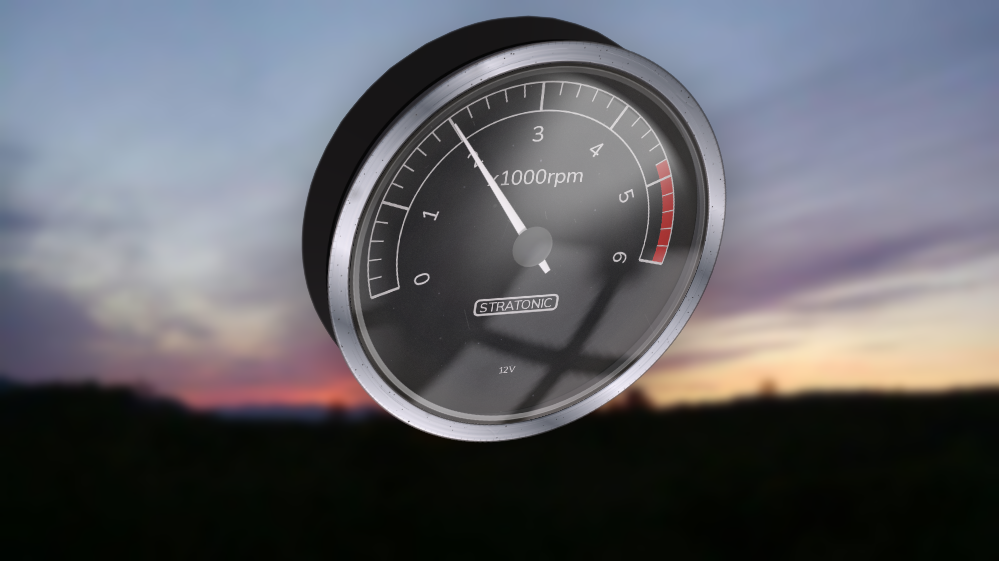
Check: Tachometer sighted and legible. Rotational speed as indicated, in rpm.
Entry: 2000 rpm
